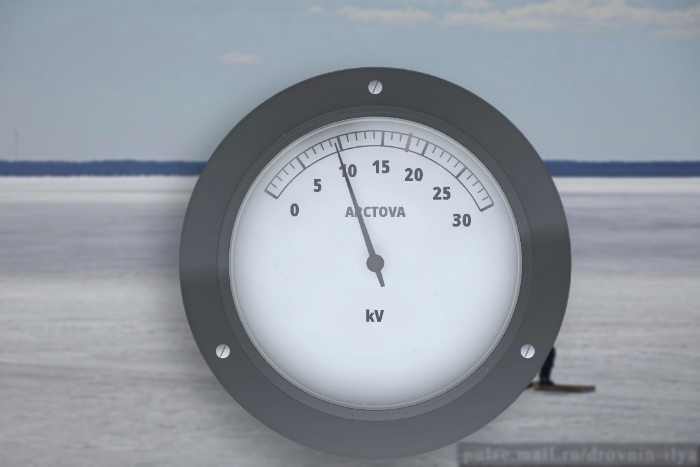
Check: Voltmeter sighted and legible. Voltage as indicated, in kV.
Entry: 9.5 kV
